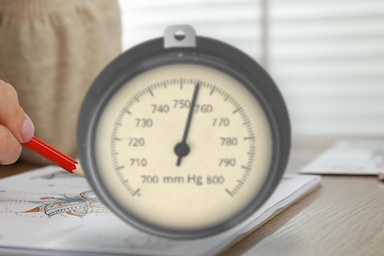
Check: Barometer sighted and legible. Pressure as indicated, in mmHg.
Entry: 755 mmHg
